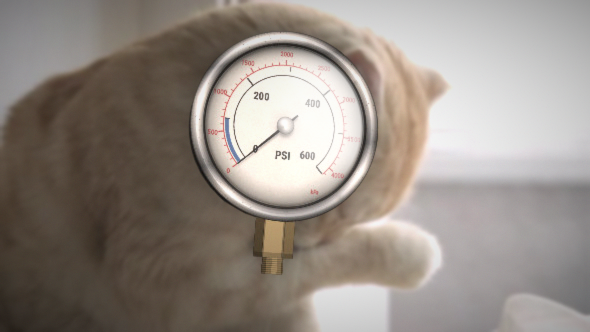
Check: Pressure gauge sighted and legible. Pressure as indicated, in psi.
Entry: 0 psi
